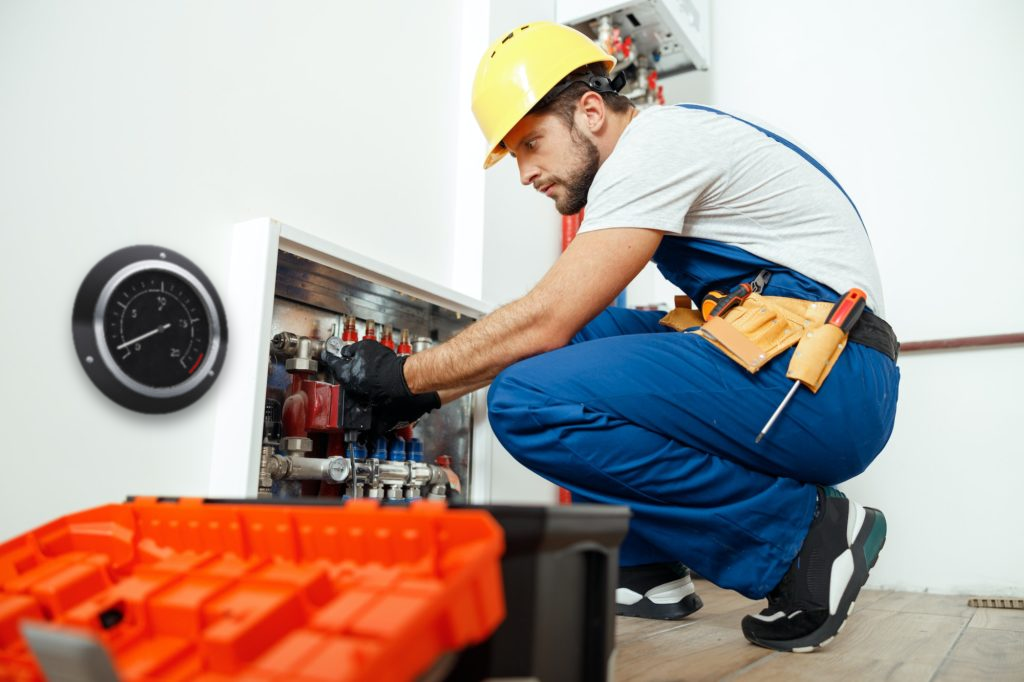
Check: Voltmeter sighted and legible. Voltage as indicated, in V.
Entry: 1 V
